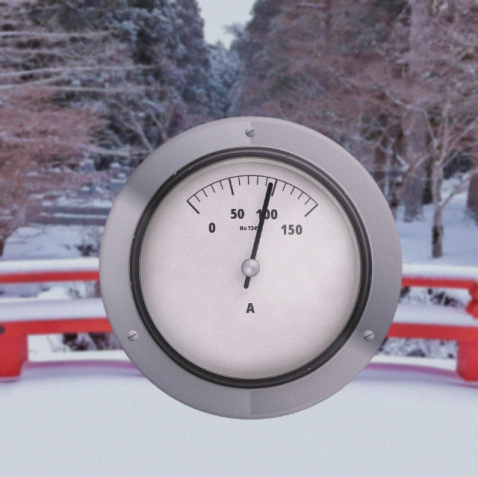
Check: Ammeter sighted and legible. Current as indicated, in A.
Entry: 95 A
